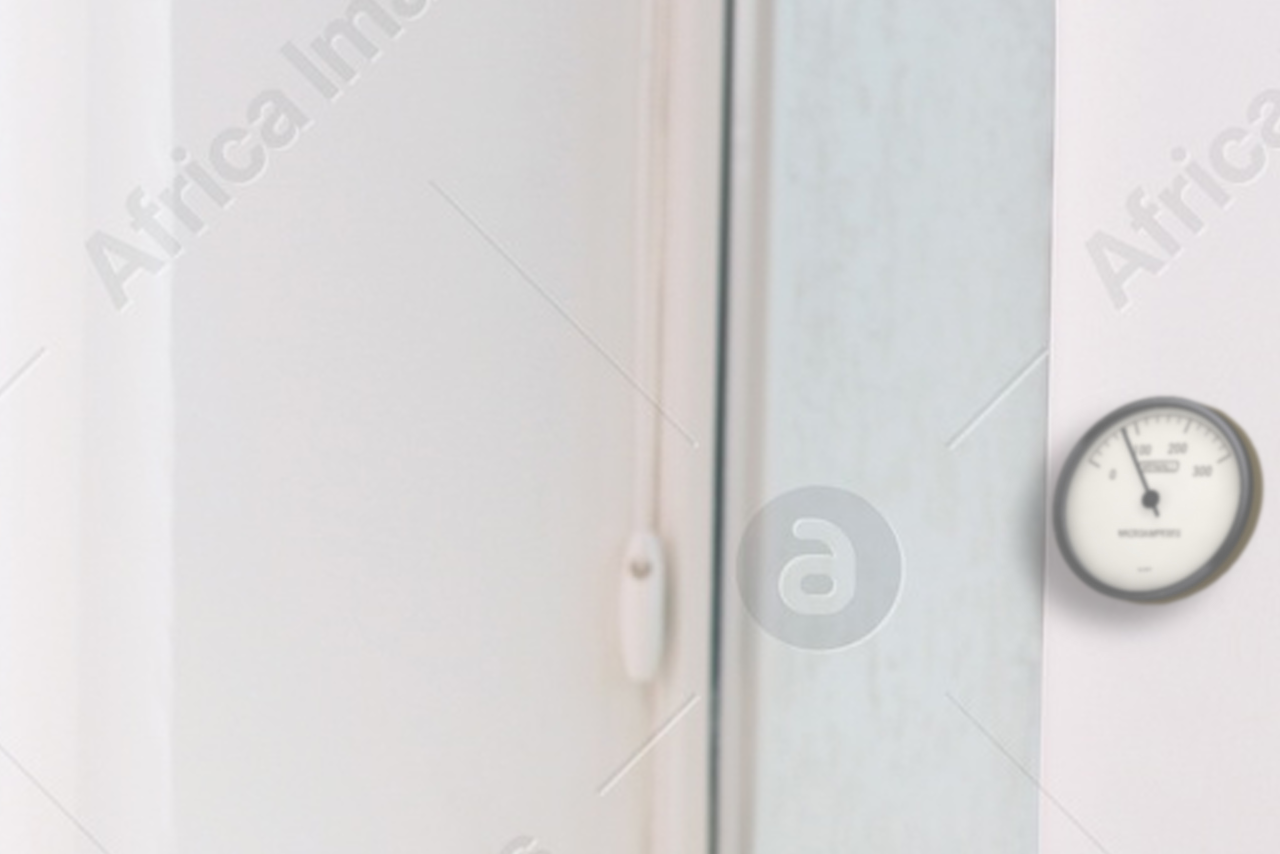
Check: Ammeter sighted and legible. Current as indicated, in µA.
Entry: 80 µA
